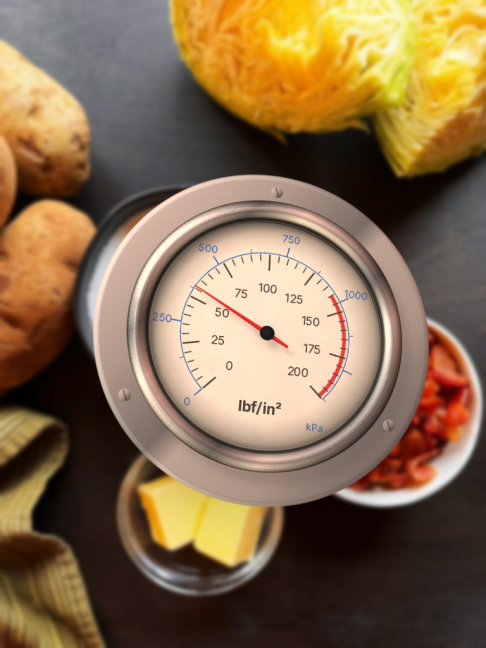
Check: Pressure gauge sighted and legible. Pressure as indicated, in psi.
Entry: 55 psi
